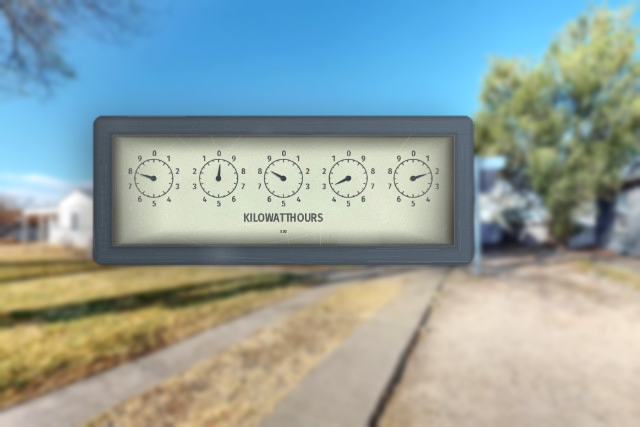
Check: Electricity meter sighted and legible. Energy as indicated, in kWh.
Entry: 79832 kWh
